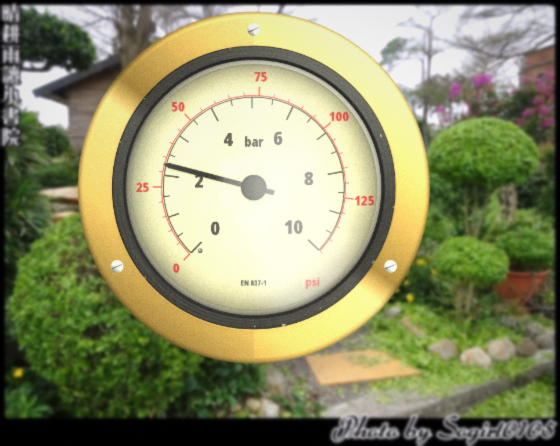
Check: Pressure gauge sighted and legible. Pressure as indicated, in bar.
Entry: 2.25 bar
